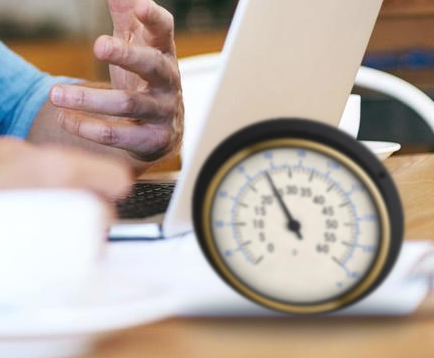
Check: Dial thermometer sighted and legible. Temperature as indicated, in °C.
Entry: 25 °C
